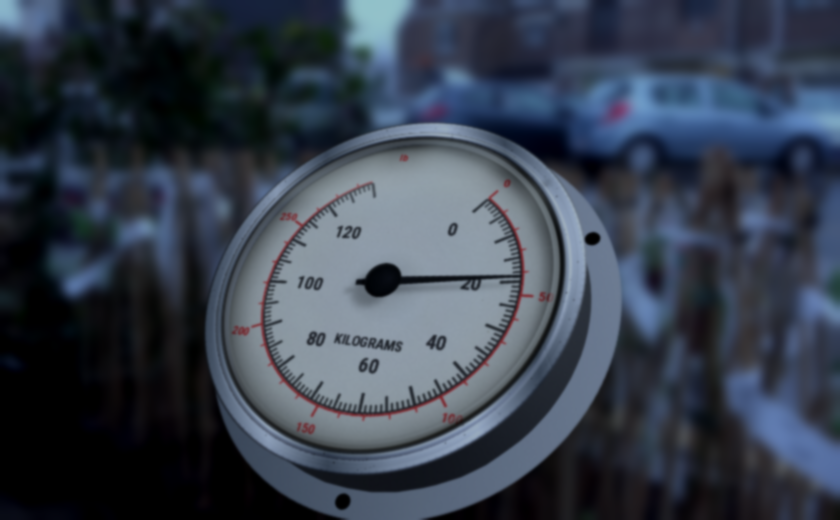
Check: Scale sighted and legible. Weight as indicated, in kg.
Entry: 20 kg
